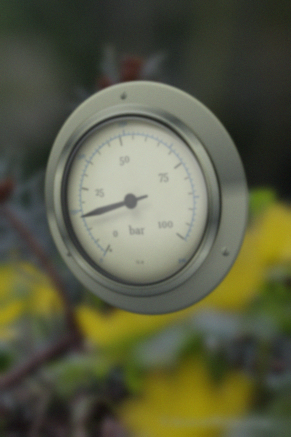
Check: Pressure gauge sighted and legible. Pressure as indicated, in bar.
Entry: 15 bar
